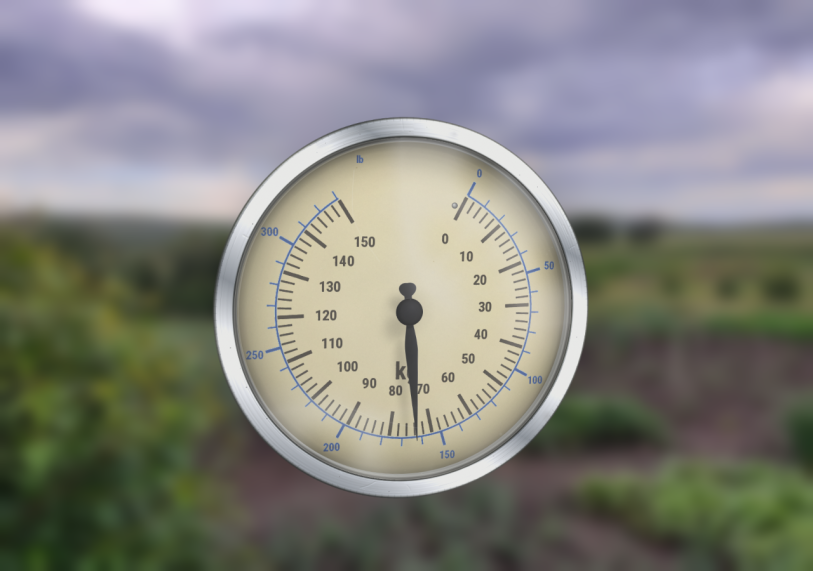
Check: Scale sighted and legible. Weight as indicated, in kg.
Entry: 74 kg
